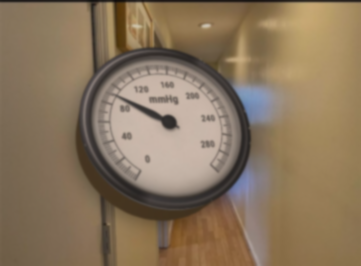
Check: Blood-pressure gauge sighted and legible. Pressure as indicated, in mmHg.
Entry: 90 mmHg
